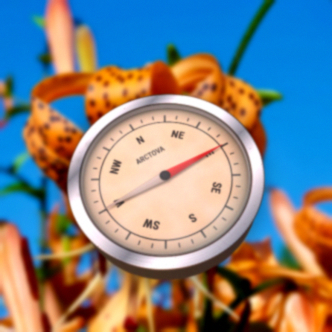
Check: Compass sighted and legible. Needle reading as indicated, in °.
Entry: 90 °
